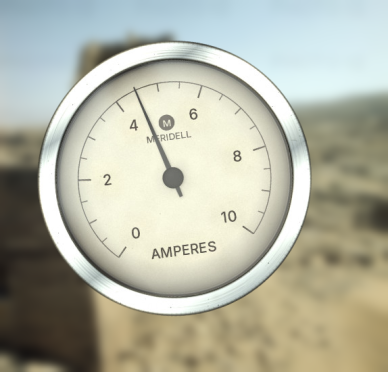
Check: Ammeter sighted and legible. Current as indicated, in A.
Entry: 4.5 A
